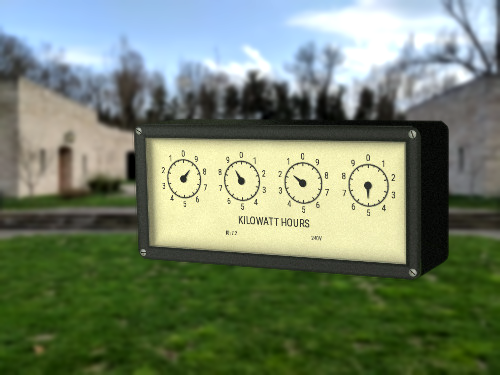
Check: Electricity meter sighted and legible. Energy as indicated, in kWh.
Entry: 8915 kWh
